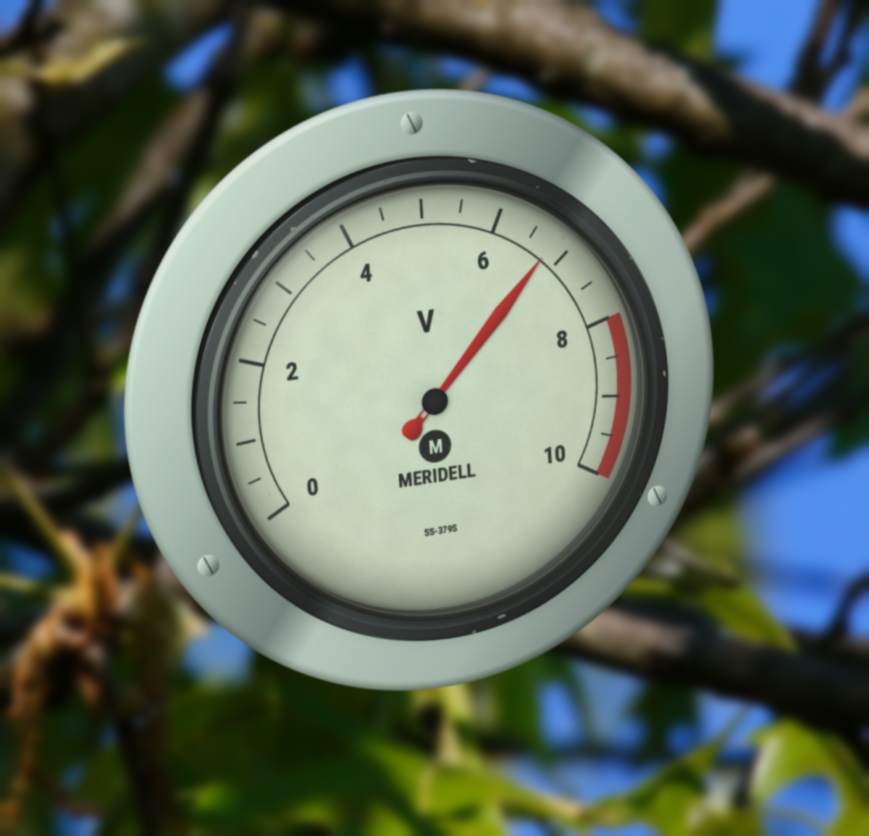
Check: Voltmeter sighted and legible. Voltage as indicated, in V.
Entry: 6.75 V
